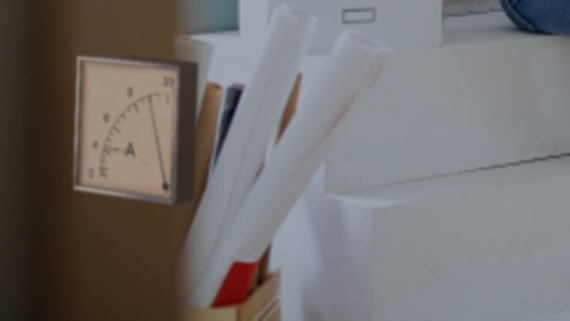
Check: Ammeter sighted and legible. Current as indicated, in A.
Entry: 9 A
